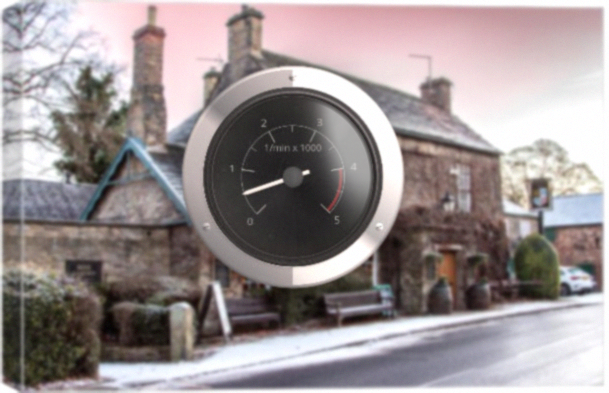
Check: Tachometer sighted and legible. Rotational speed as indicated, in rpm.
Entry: 500 rpm
